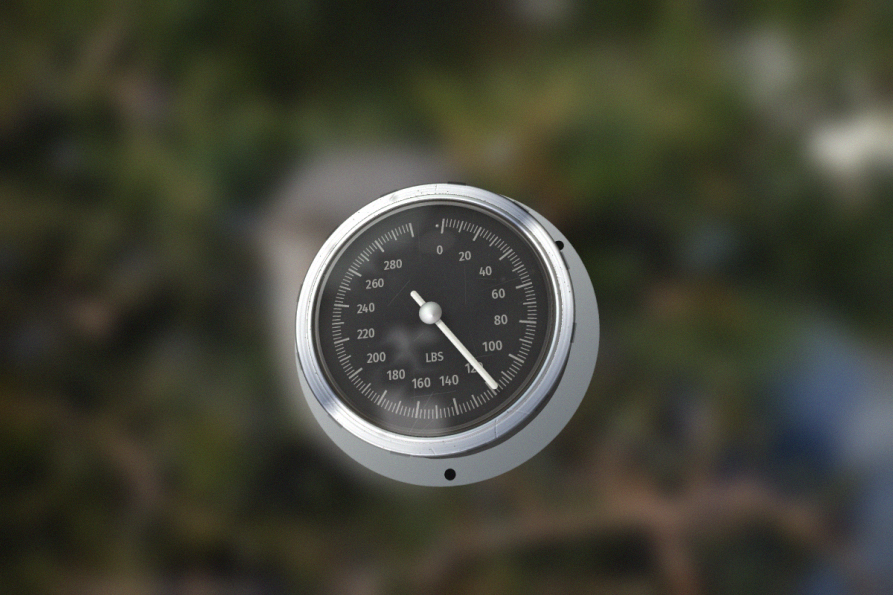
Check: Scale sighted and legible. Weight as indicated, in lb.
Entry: 118 lb
